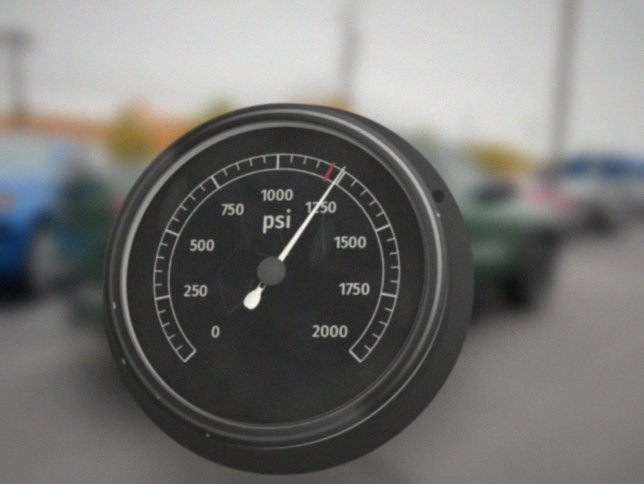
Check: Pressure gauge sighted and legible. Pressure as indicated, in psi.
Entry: 1250 psi
